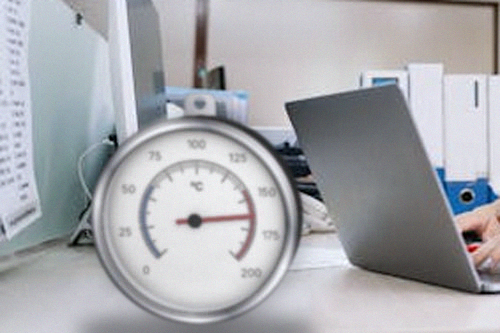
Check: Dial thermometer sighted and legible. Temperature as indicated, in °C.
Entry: 162.5 °C
